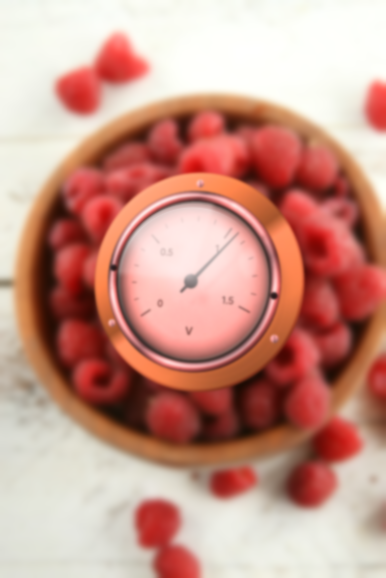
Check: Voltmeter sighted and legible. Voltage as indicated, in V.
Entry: 1.05 V
